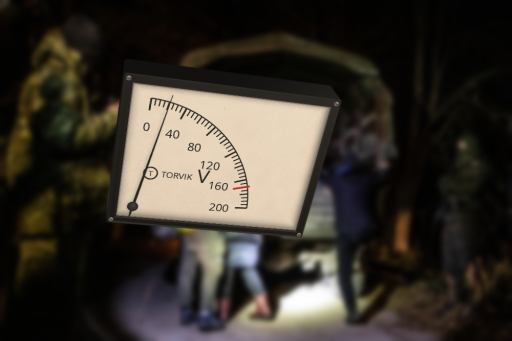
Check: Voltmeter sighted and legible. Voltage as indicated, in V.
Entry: 20 V
